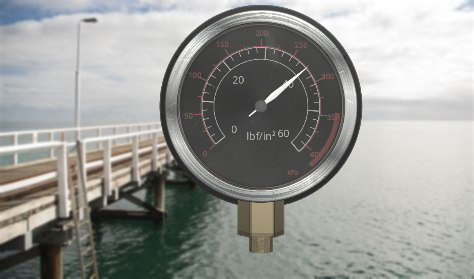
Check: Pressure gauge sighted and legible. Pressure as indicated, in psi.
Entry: 40 psi
